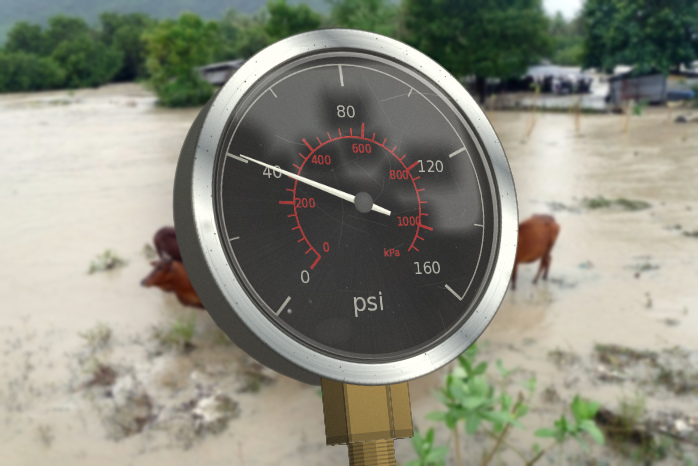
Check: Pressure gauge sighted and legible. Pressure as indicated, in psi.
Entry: 40 psi
